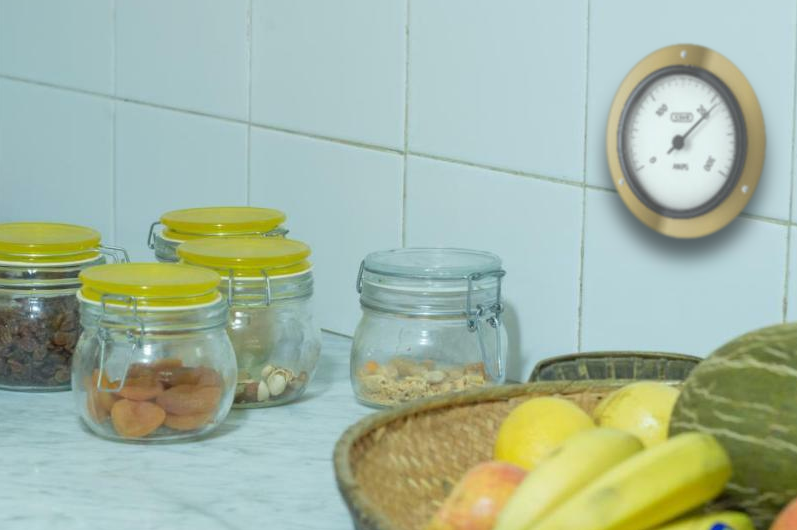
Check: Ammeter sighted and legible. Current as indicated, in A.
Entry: 210 A
